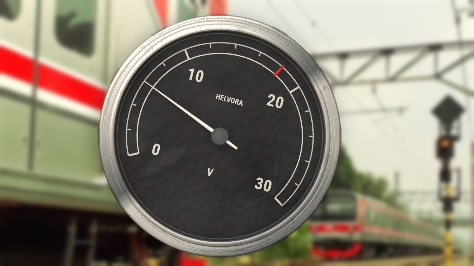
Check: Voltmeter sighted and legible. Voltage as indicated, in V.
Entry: 6 V
